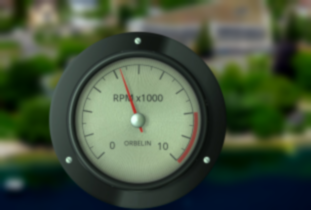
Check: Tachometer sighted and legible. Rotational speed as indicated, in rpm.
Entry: 4250 rpm
